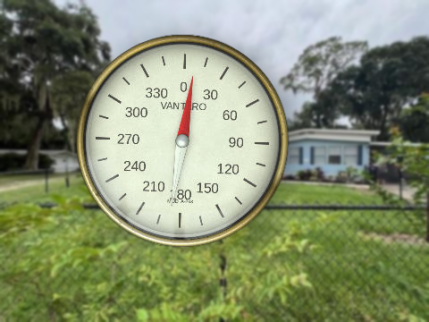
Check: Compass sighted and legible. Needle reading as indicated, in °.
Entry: 7.5 °
